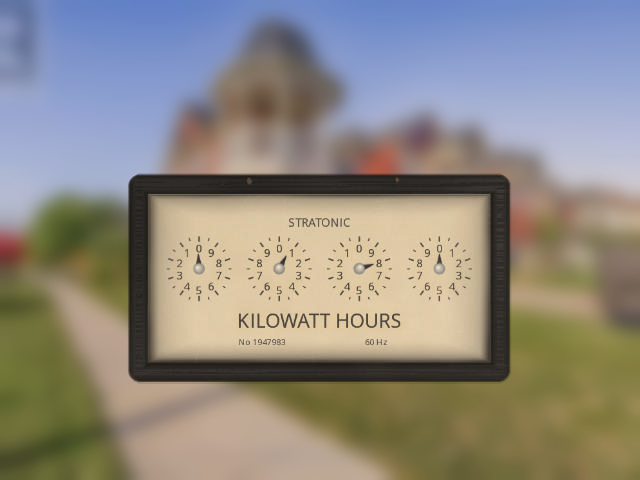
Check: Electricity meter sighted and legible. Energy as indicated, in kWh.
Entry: 80 kWh
